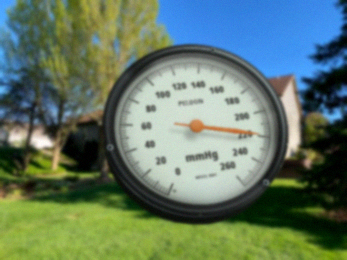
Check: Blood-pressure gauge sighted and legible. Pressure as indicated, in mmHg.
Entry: 220 mmHg
